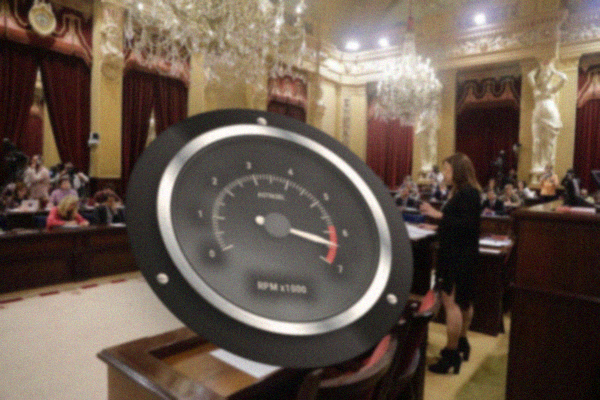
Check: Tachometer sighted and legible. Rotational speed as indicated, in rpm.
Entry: 6500 rpm
